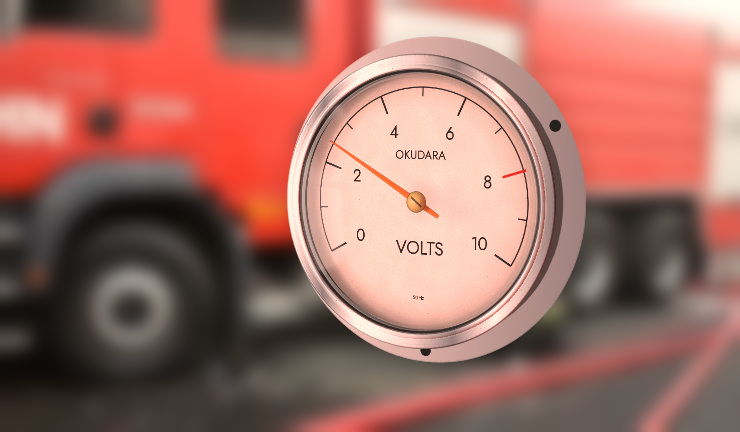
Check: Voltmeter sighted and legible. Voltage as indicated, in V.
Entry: 2.5 V
